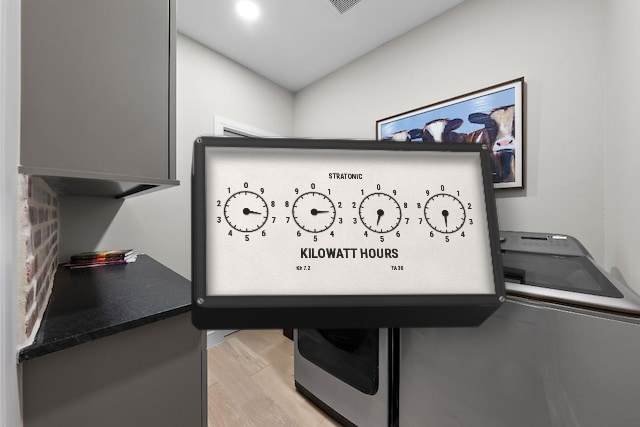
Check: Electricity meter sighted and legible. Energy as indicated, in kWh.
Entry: 7245 kWh
